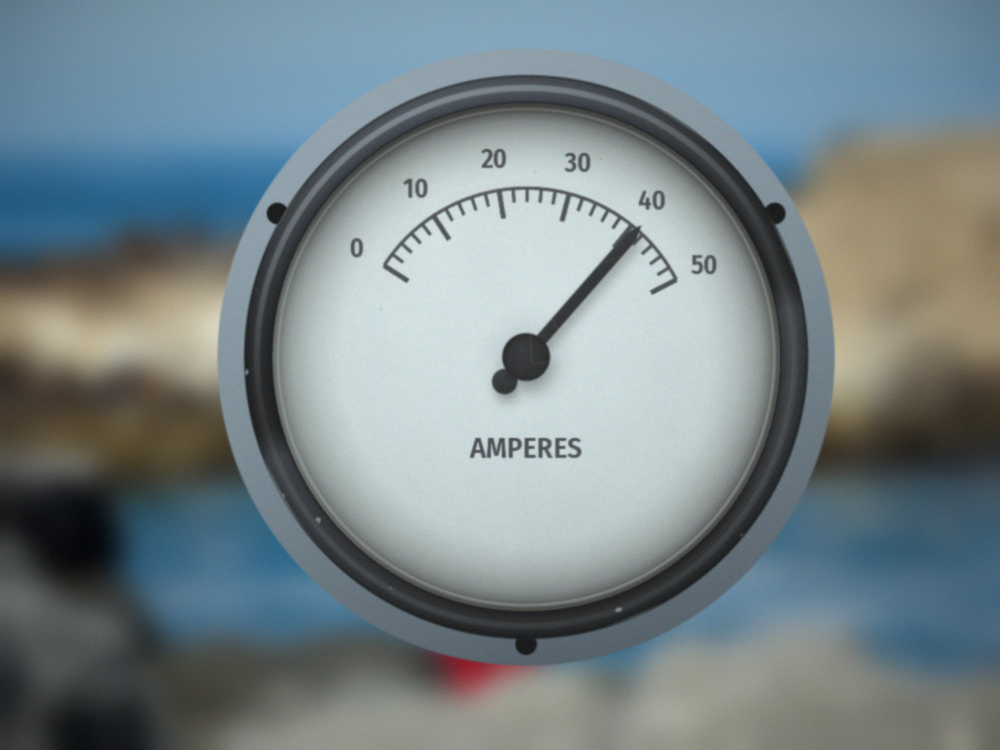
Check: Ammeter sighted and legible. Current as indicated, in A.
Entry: 41 A
